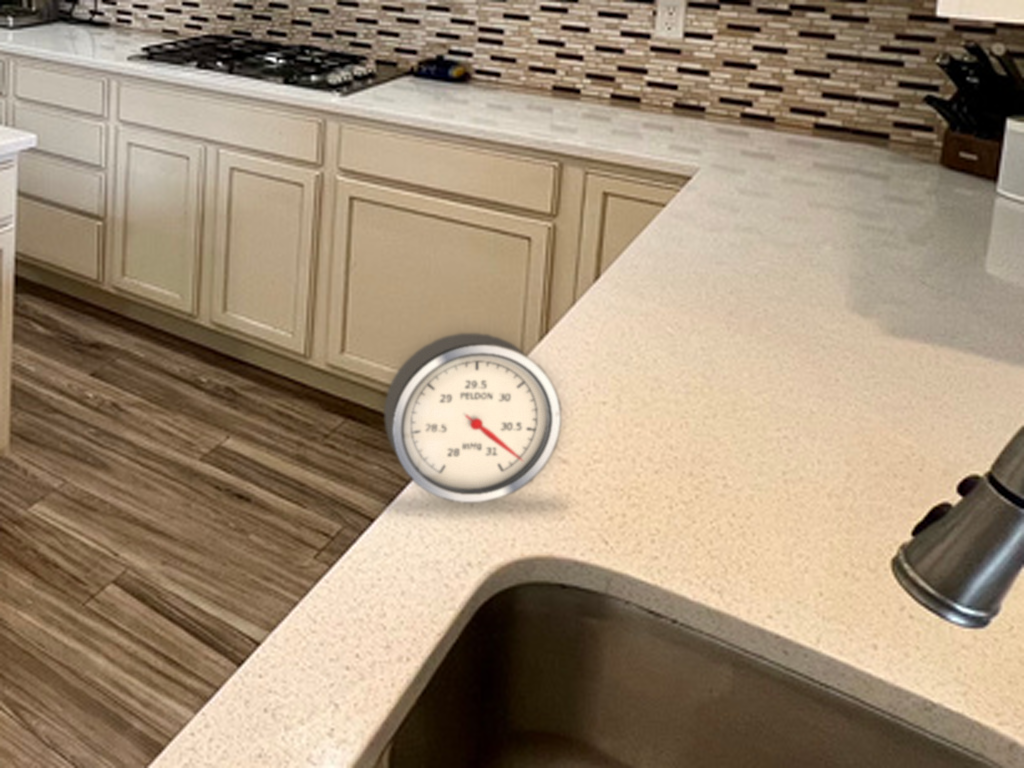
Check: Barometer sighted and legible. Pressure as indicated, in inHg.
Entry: 30.8 inHg
